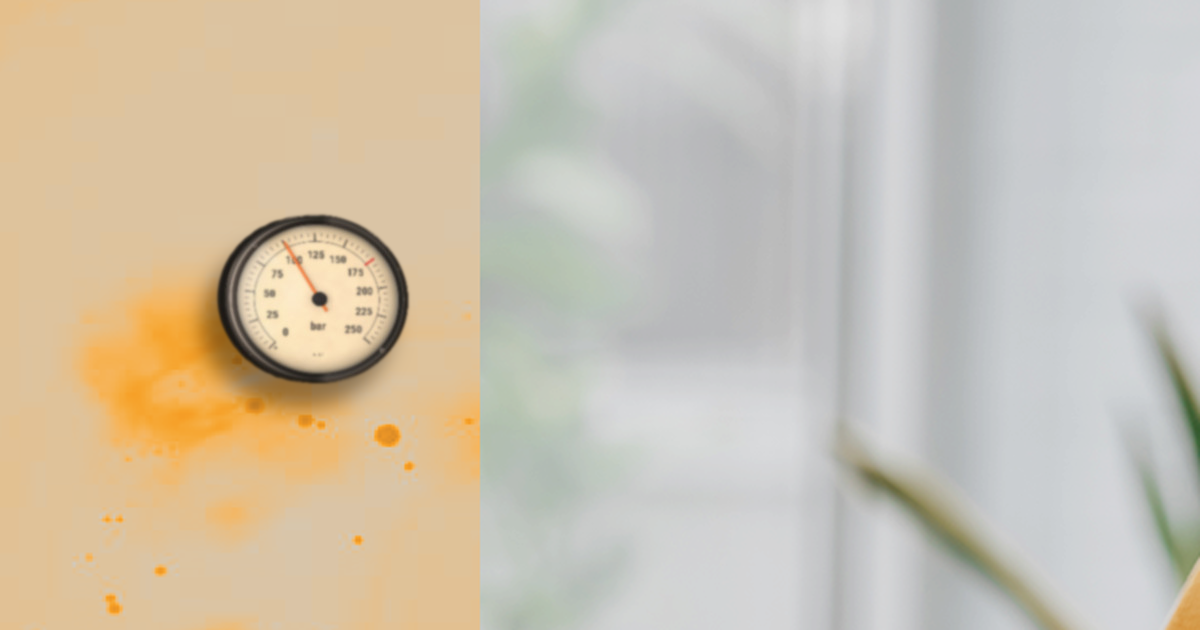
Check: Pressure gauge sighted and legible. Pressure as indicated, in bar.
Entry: 100 bar
